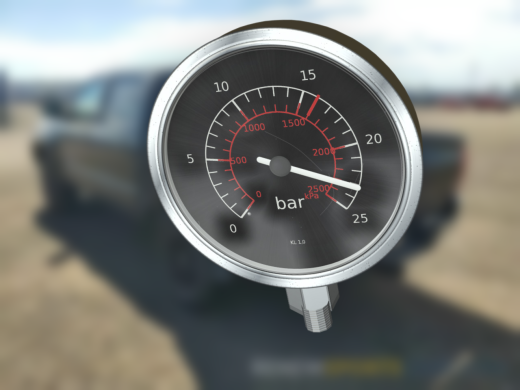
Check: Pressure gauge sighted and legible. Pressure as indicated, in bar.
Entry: 23 bar
